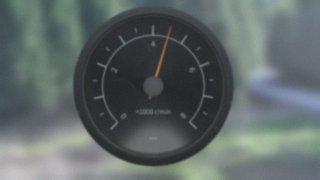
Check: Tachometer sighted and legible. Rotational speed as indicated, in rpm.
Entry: 4500 rpm
